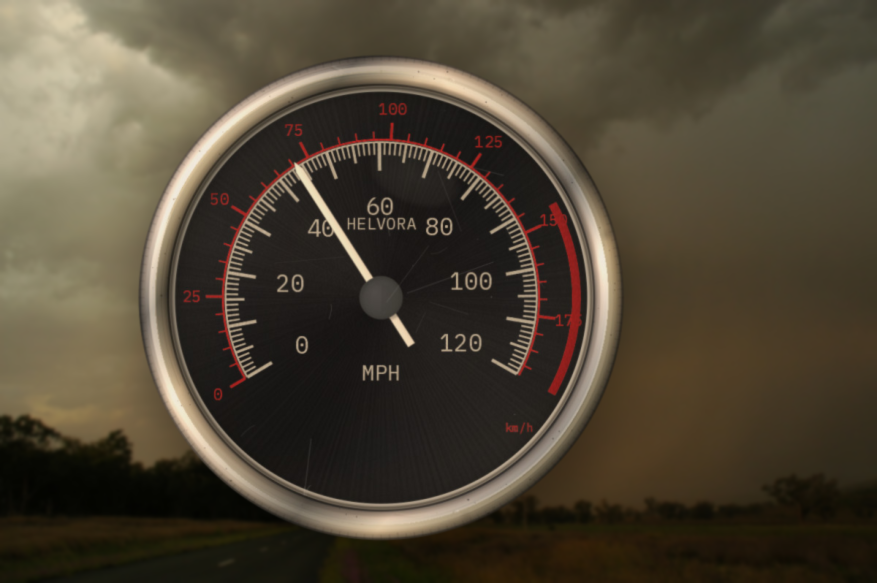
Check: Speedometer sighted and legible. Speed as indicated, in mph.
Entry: 44 mph
